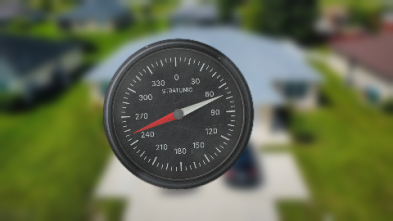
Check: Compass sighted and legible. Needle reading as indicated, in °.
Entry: 250 °
